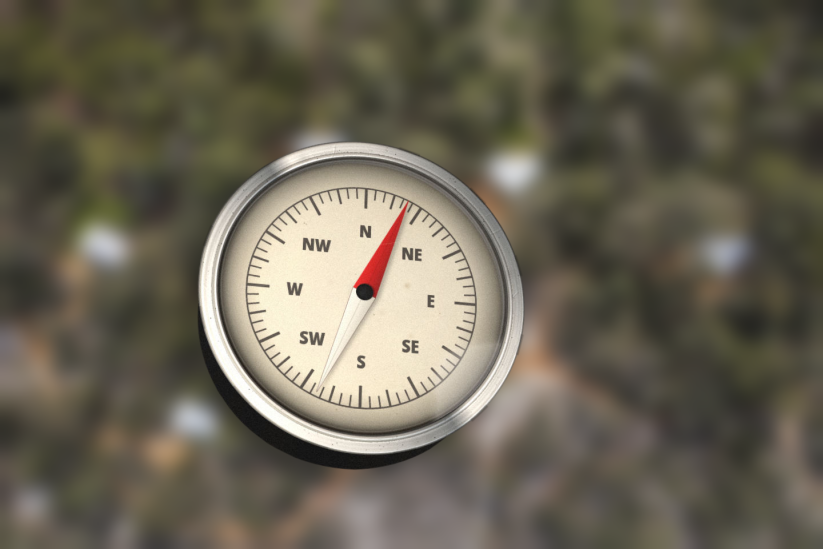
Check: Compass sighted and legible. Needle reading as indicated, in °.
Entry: 22.5 °
